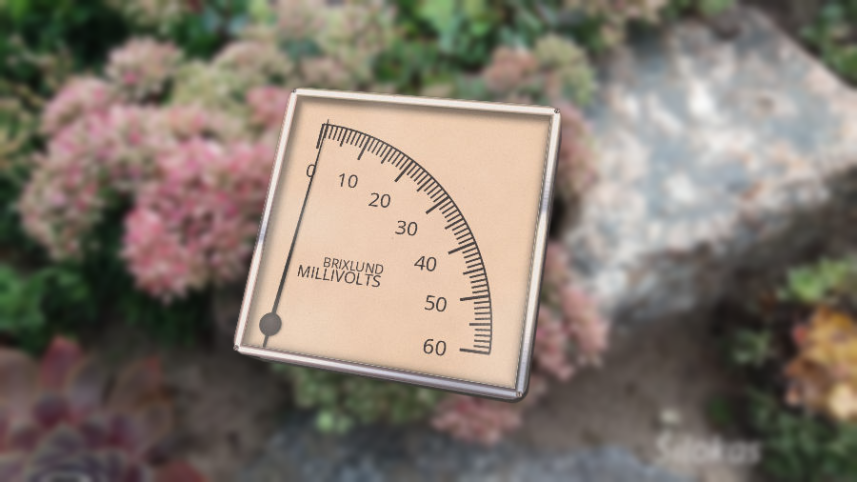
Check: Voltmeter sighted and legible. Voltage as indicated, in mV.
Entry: 1 mV
